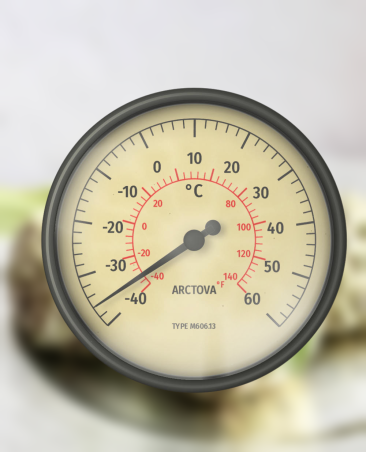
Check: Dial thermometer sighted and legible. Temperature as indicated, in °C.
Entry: -36 °C
